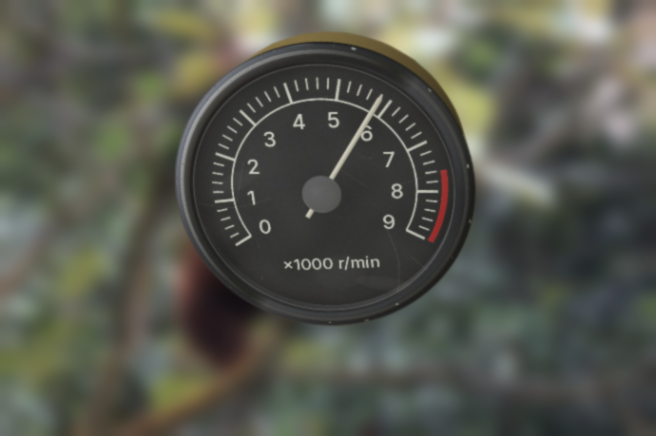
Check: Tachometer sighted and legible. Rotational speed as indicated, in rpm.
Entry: 5800 rpm
